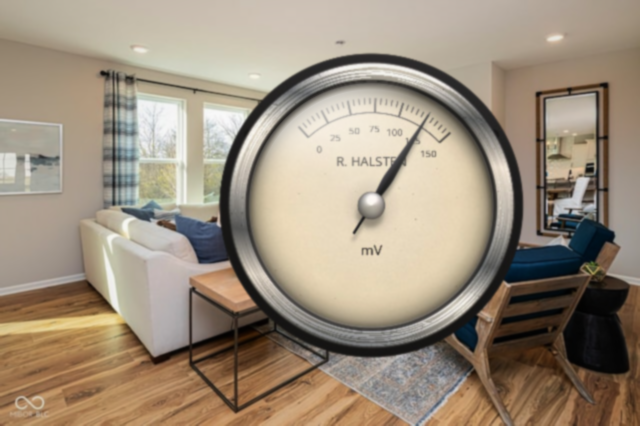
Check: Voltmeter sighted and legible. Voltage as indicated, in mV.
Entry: 125 mV
